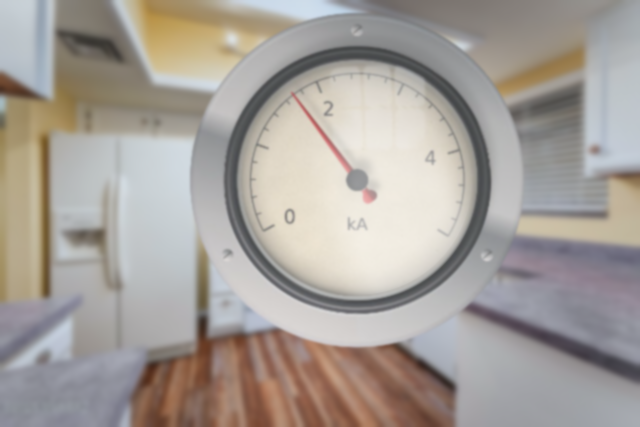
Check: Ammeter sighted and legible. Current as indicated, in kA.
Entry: 1.7 kA
